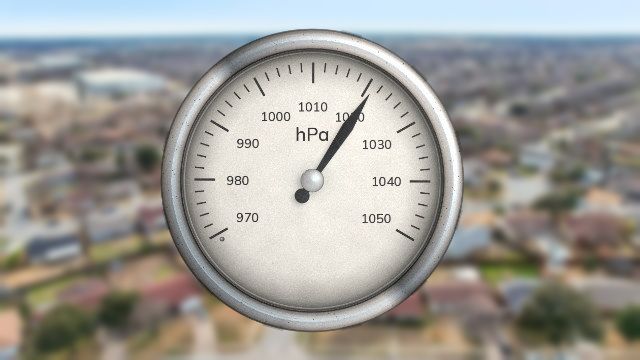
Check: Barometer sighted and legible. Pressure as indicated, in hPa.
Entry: 1021 hPa
